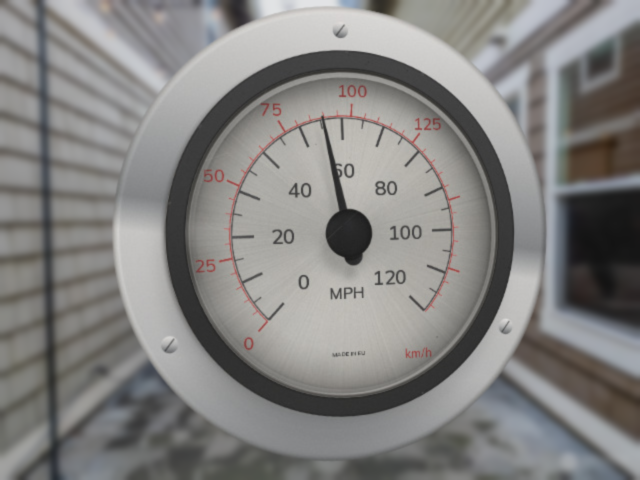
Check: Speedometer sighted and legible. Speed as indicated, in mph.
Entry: 55 mph
